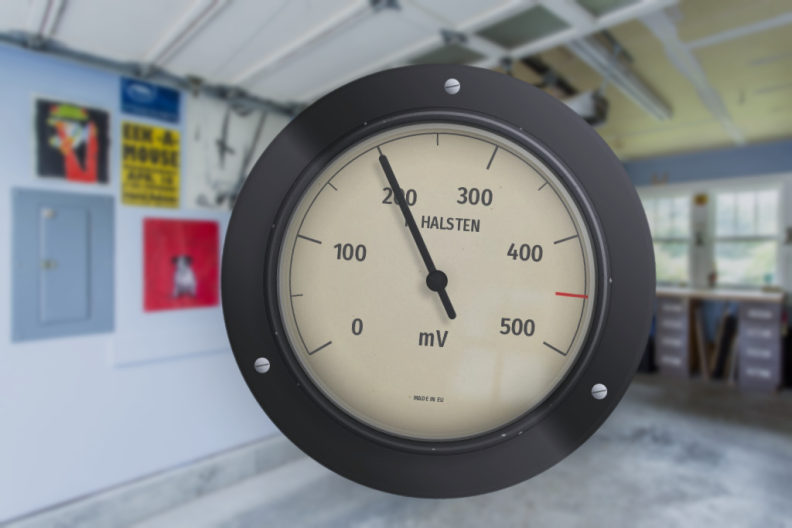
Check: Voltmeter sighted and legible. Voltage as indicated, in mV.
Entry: 200 mV
